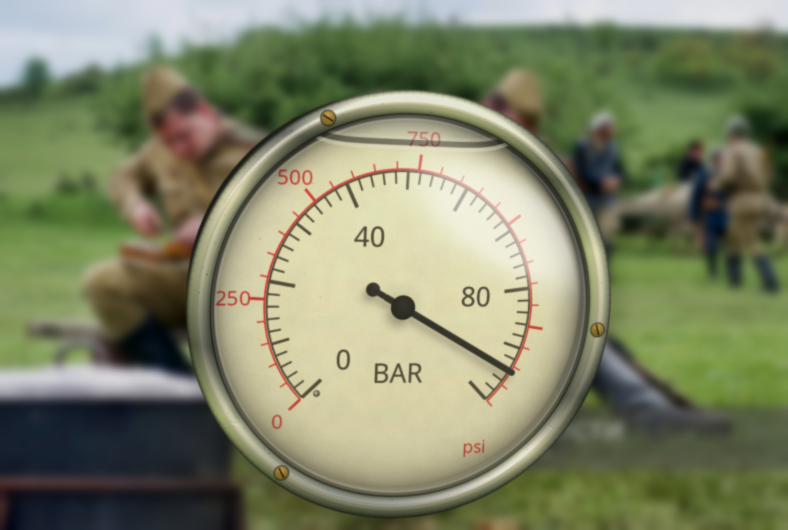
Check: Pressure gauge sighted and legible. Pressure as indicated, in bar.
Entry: 94 bar
